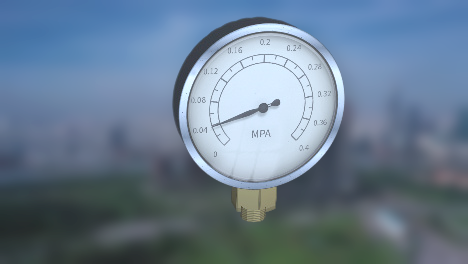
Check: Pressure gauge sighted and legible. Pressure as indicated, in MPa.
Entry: 0.04 MPa
